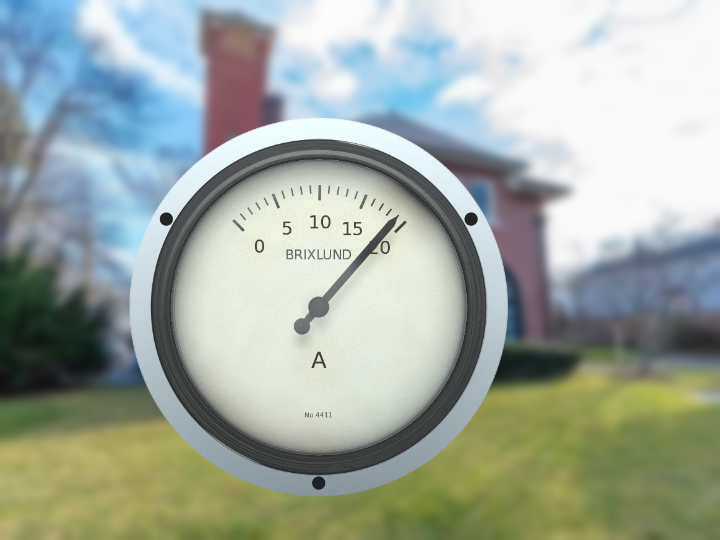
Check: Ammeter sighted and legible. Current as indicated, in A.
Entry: 19 A
